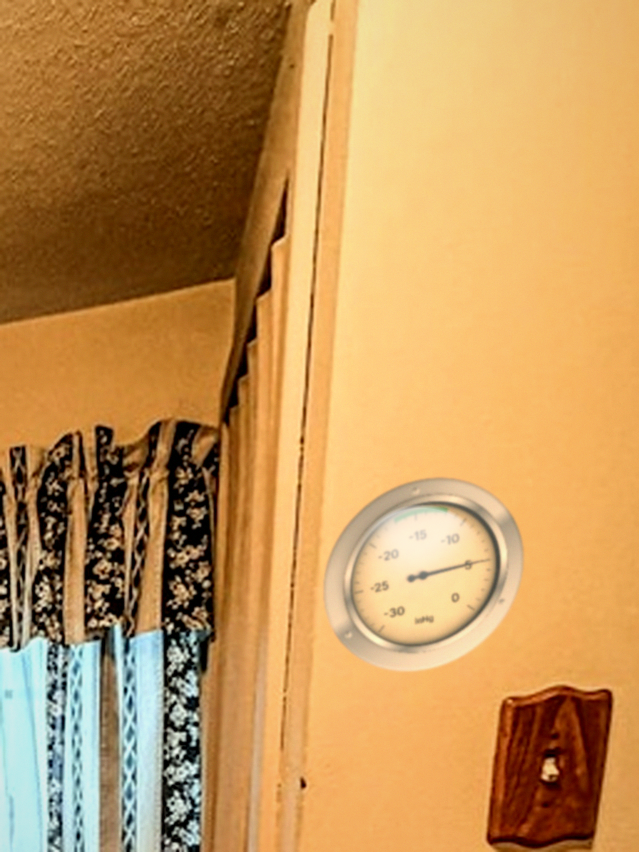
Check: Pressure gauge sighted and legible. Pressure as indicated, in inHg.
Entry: -5 inHg
